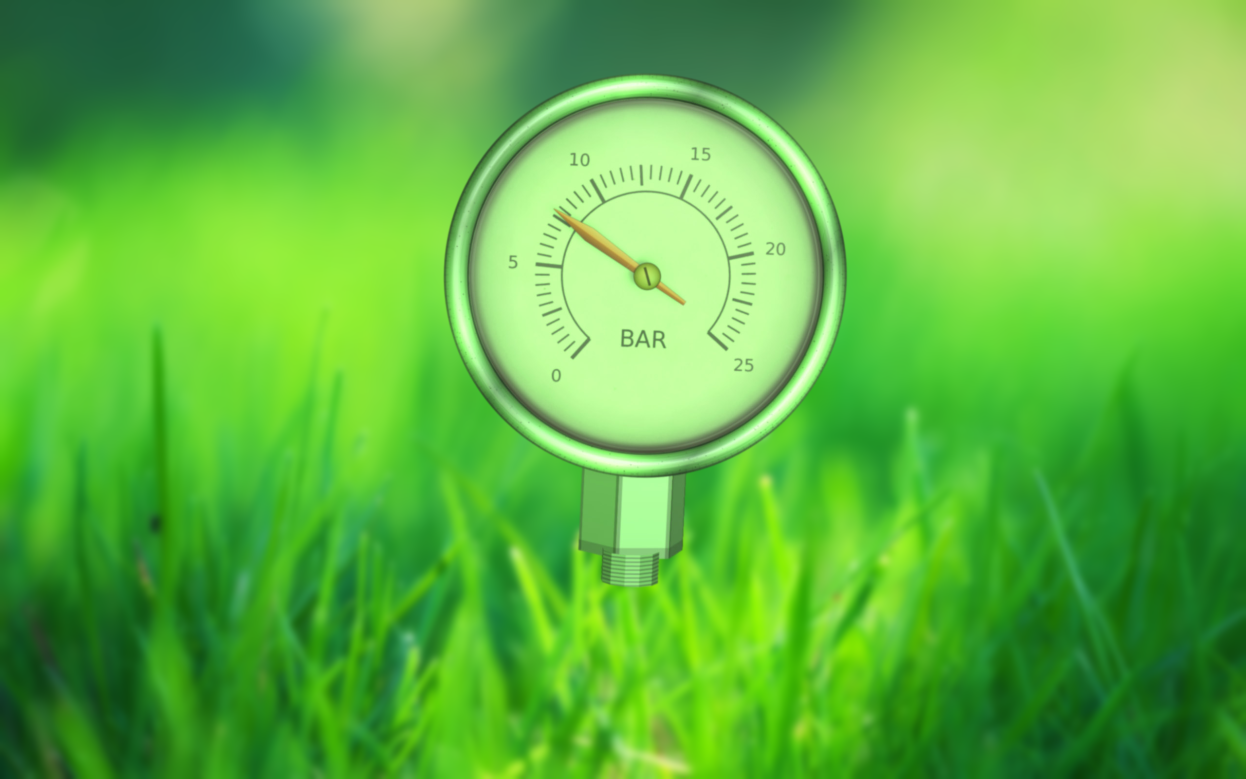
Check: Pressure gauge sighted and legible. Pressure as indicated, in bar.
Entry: 7.75 bar
